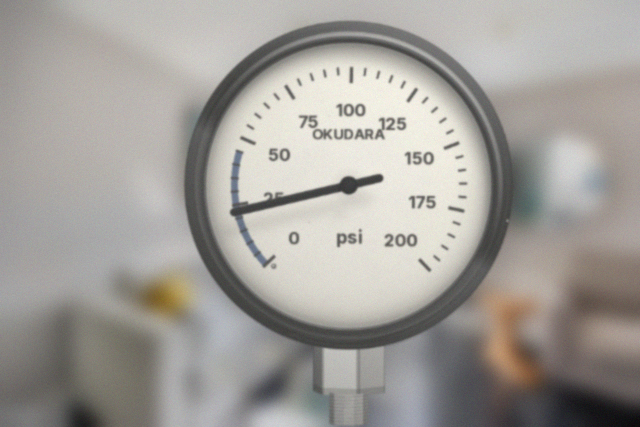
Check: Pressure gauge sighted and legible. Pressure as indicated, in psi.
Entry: 22.5 psi
